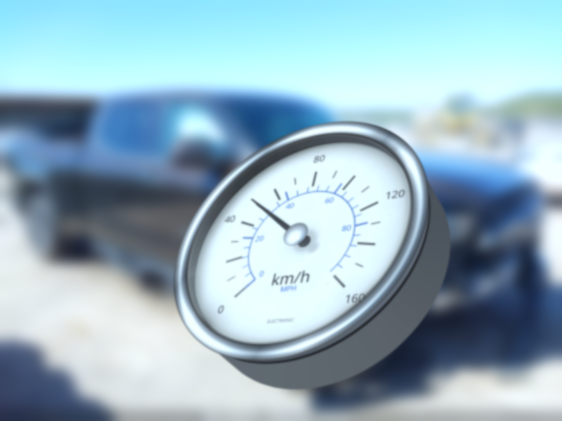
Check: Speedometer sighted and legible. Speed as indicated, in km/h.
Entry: 50 km/h
